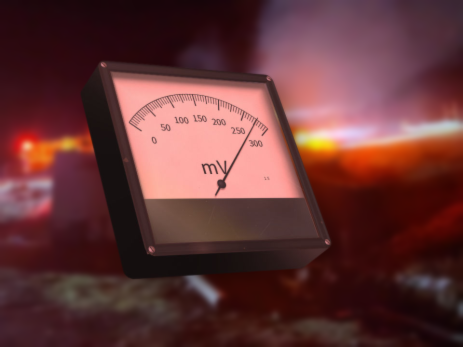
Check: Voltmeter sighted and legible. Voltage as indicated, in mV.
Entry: 275 mV
